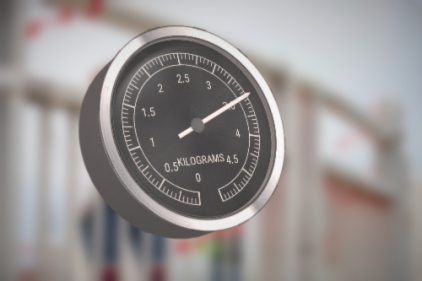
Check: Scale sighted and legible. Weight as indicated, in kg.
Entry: 3.5 kg
